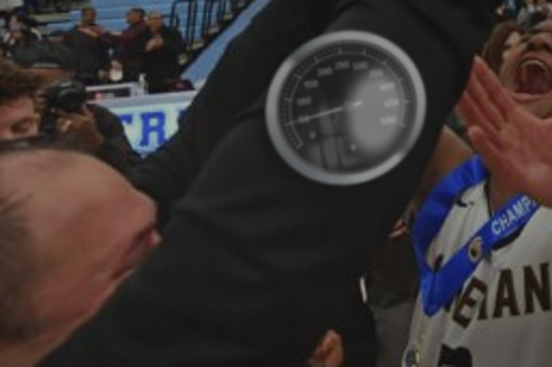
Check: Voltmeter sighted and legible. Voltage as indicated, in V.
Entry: 50 V
